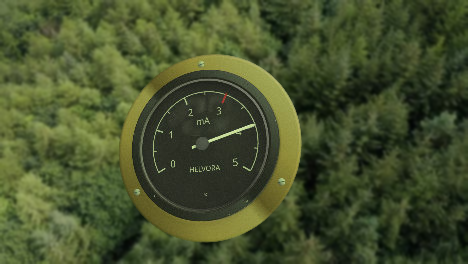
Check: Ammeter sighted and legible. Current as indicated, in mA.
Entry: 4 mA
